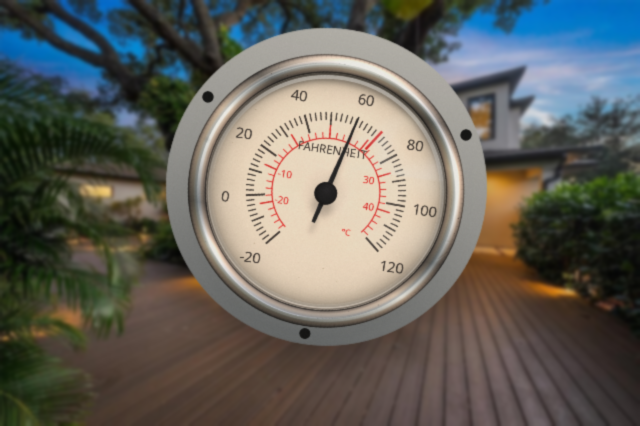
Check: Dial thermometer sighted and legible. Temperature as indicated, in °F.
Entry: 60 °F
